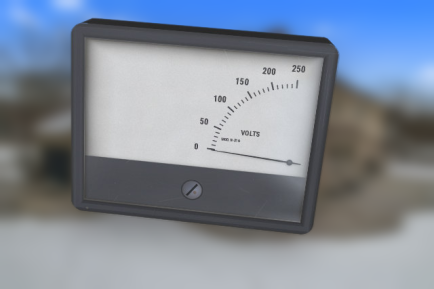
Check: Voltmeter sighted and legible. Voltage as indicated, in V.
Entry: 0 V
